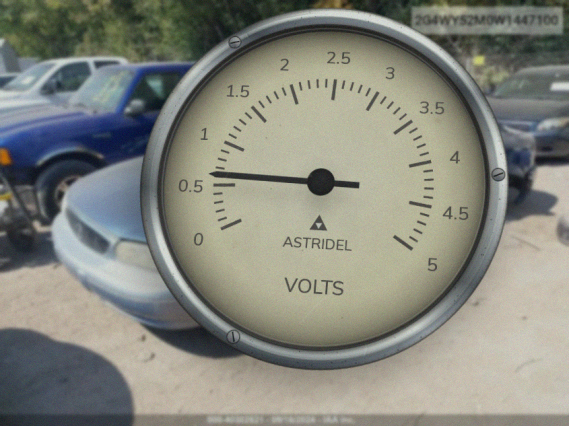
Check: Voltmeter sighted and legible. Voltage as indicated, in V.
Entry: 0.6 V
